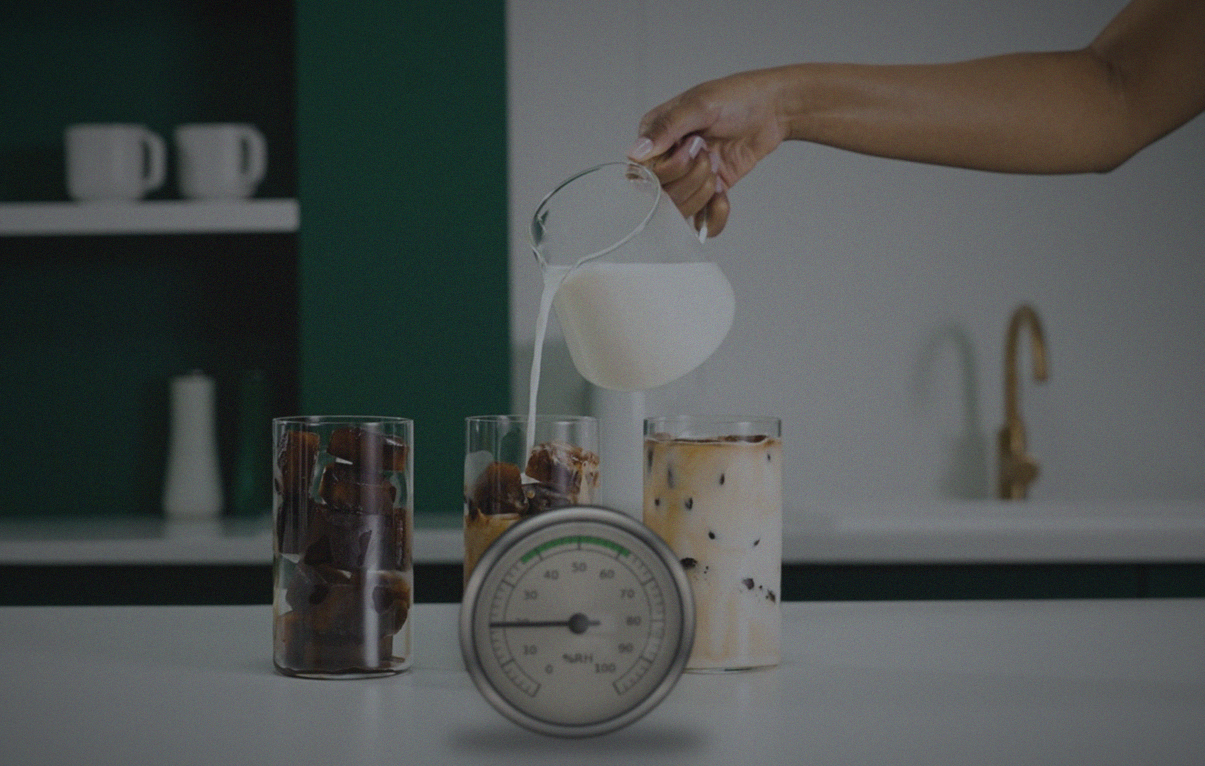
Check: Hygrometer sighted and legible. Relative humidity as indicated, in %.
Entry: 20 %
